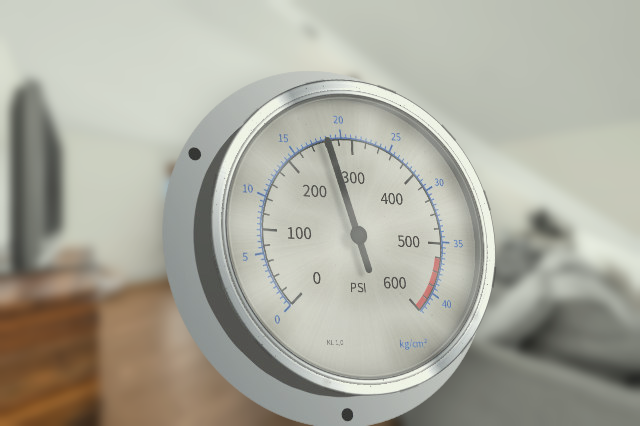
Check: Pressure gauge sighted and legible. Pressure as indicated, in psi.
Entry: 260 psi
